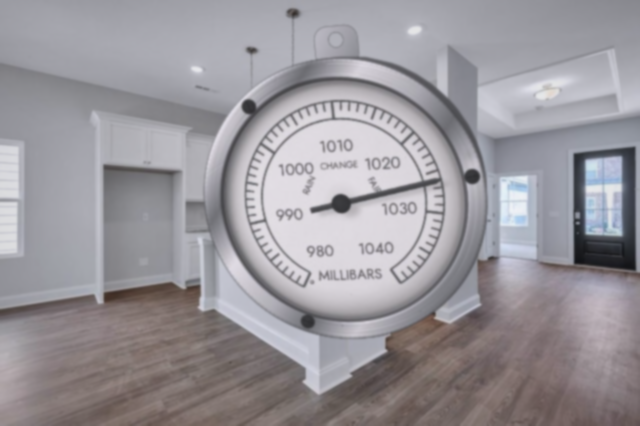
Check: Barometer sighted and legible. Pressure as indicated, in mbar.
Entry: 1026 mbar
